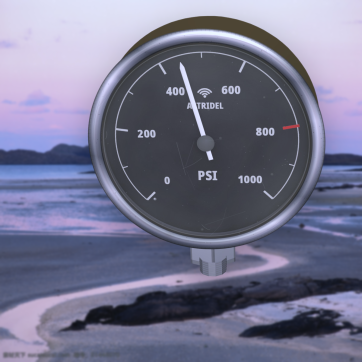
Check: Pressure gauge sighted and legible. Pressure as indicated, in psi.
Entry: 450 psi
